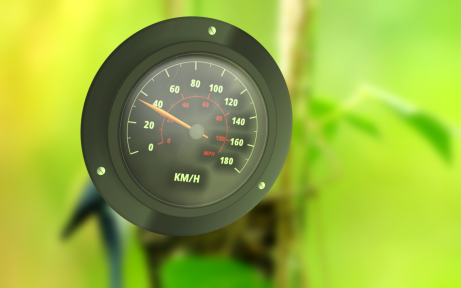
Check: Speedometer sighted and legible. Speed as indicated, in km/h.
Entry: 35 km/h
